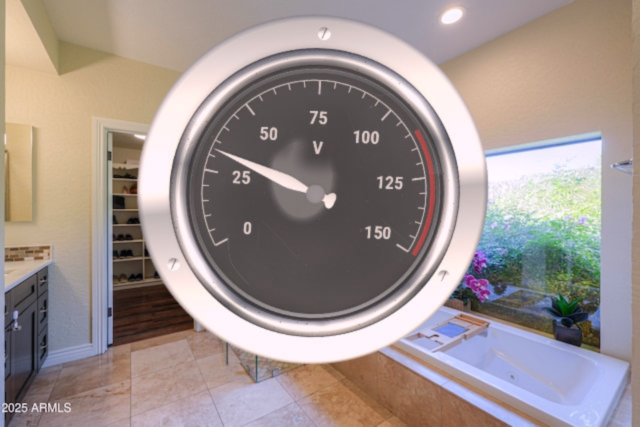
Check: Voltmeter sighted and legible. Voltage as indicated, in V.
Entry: 32.5 V
